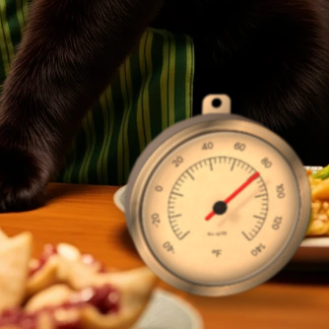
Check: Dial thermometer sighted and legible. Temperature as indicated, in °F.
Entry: 80 °F
